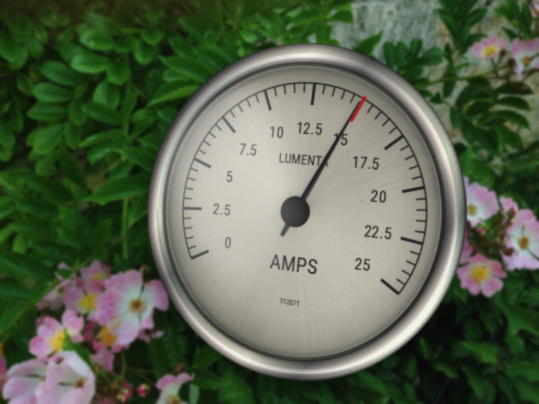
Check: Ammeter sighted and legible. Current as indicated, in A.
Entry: 15 A
